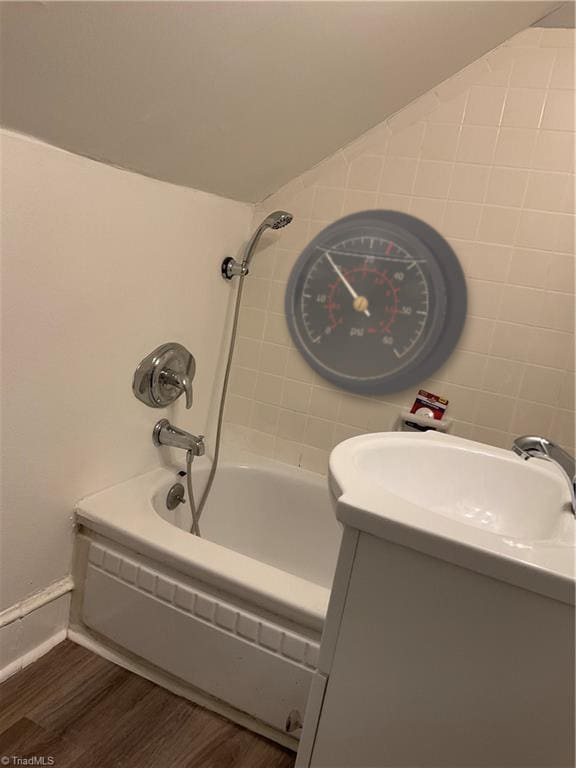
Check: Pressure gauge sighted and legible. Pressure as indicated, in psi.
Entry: 20 psi
